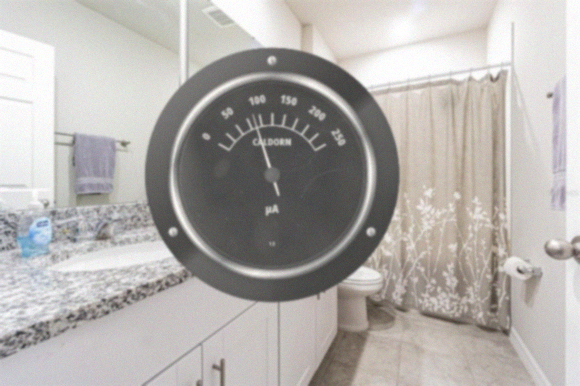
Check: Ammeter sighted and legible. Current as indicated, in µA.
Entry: 87.5 µA
